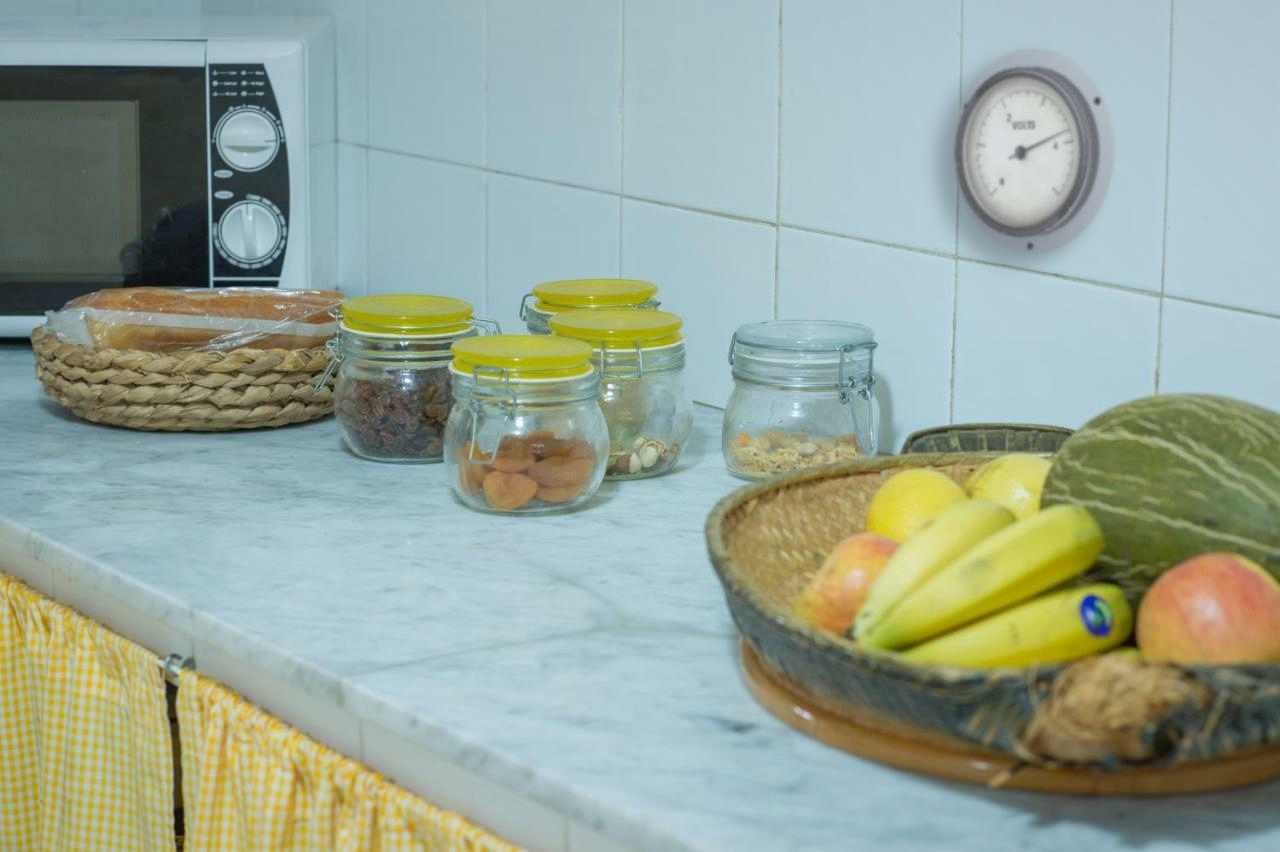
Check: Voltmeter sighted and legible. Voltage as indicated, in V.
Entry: 3.8 V
